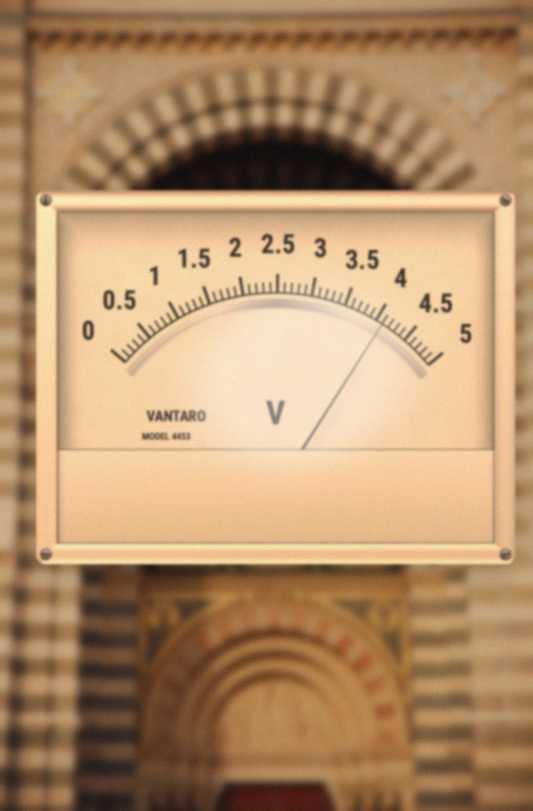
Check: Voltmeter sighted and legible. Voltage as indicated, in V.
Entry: 4.1 V
